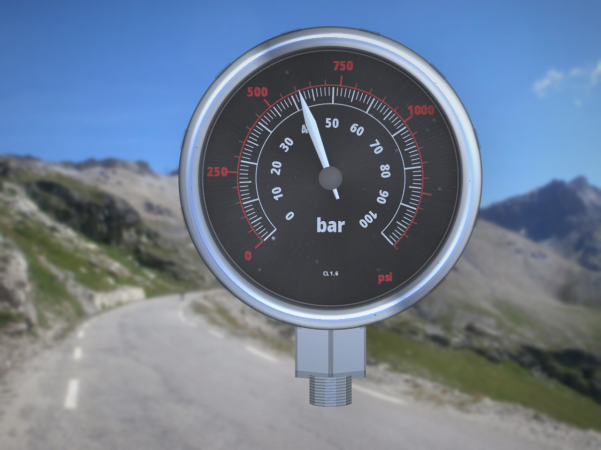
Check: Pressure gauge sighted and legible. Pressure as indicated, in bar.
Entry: 42 bar
